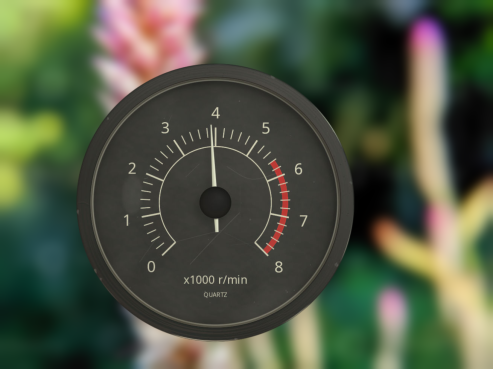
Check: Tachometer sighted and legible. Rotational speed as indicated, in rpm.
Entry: 3900 rpm
